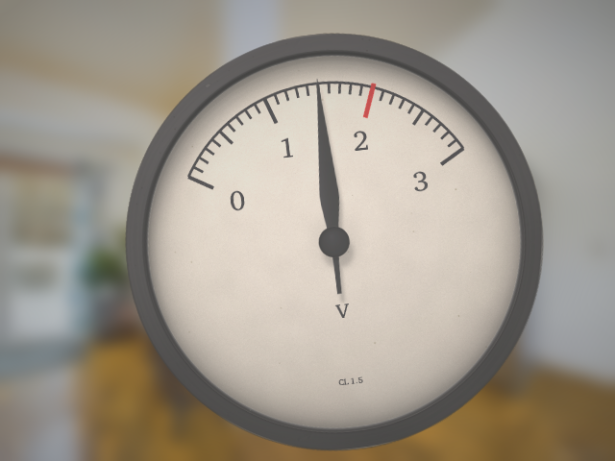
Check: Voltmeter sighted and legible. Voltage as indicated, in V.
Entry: 1.5 V
